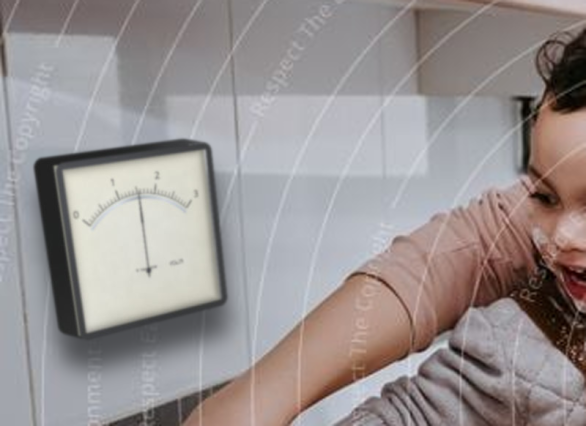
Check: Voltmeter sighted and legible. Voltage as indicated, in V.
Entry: 1.5 V
